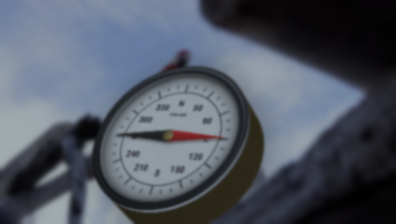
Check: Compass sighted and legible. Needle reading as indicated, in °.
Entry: 90 °
